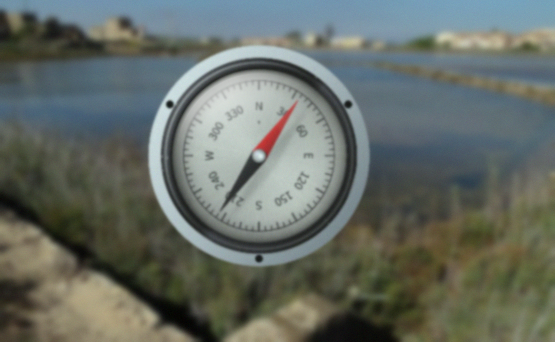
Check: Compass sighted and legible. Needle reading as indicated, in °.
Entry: 35 °
